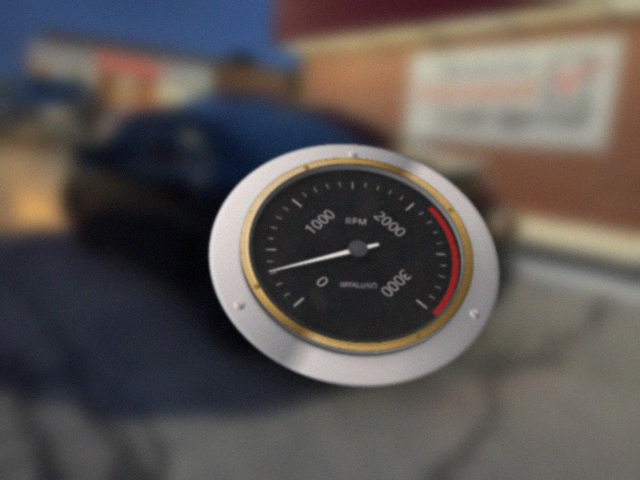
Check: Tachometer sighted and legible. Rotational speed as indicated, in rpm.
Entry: 300 rpm
